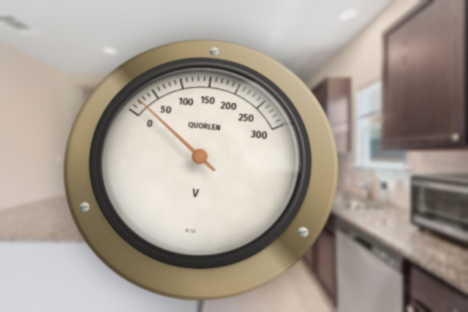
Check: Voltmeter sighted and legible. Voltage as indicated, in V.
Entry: 20 V
